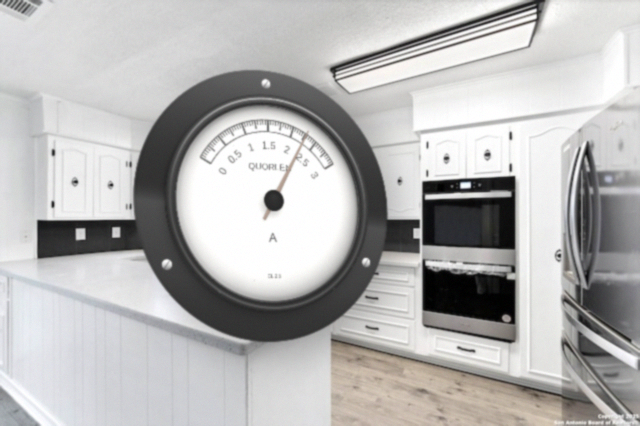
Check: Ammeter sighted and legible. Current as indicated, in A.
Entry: 2.25 A
